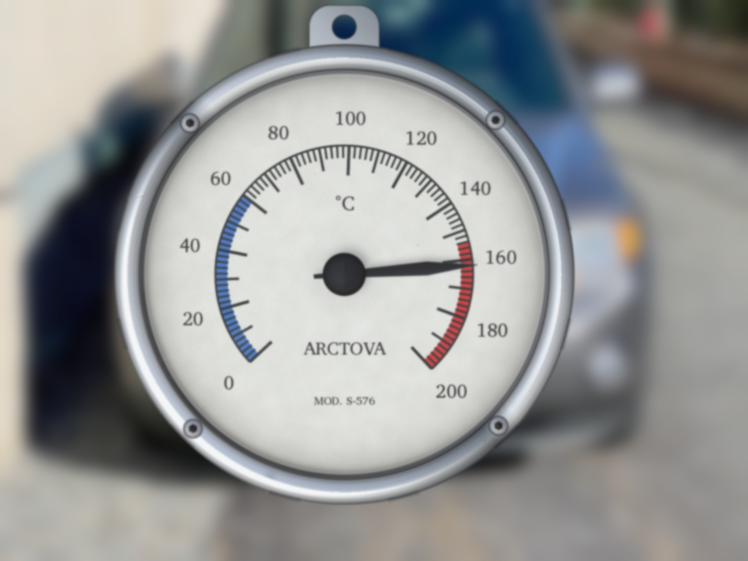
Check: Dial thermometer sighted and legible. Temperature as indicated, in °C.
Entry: 162 °C
